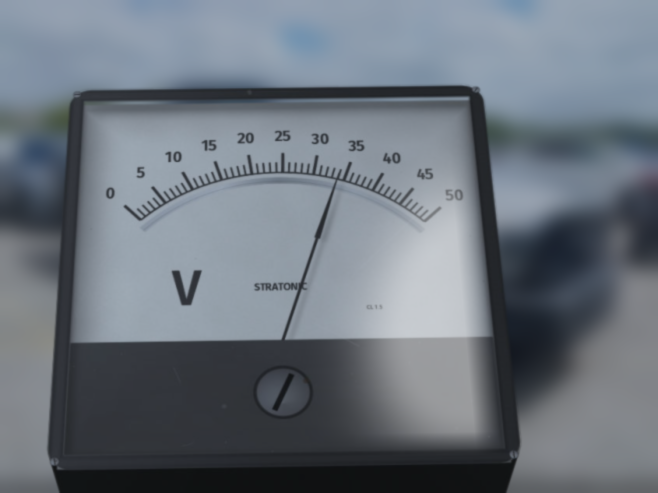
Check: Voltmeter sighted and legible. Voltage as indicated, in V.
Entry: 34 V
